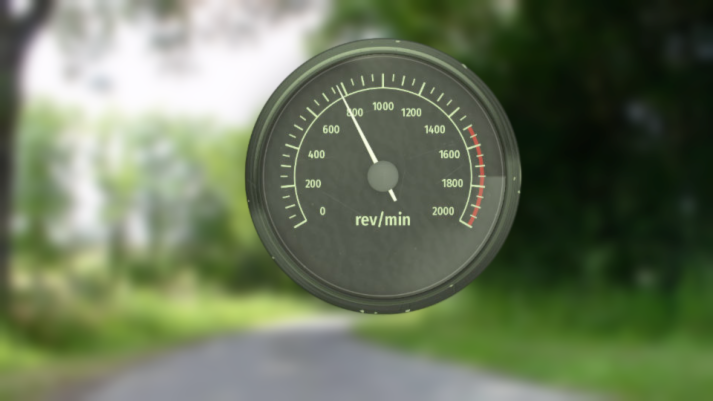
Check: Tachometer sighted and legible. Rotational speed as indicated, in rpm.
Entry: 775 rpm
